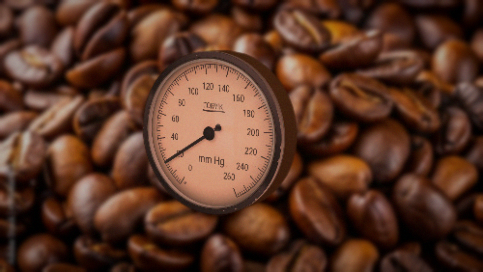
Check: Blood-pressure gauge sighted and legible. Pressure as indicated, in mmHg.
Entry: 20 mmHg
